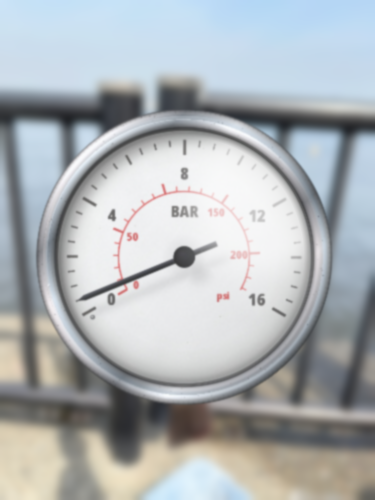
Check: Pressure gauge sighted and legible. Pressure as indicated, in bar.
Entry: 0.5 bar
